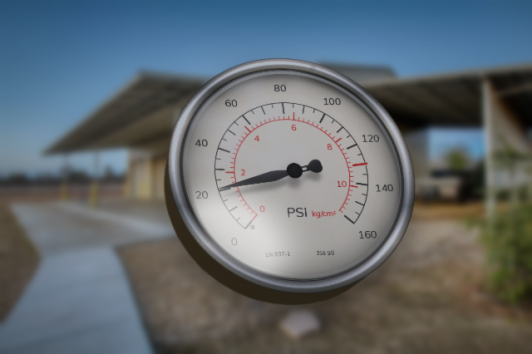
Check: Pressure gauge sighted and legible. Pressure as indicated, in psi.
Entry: 20 psi
